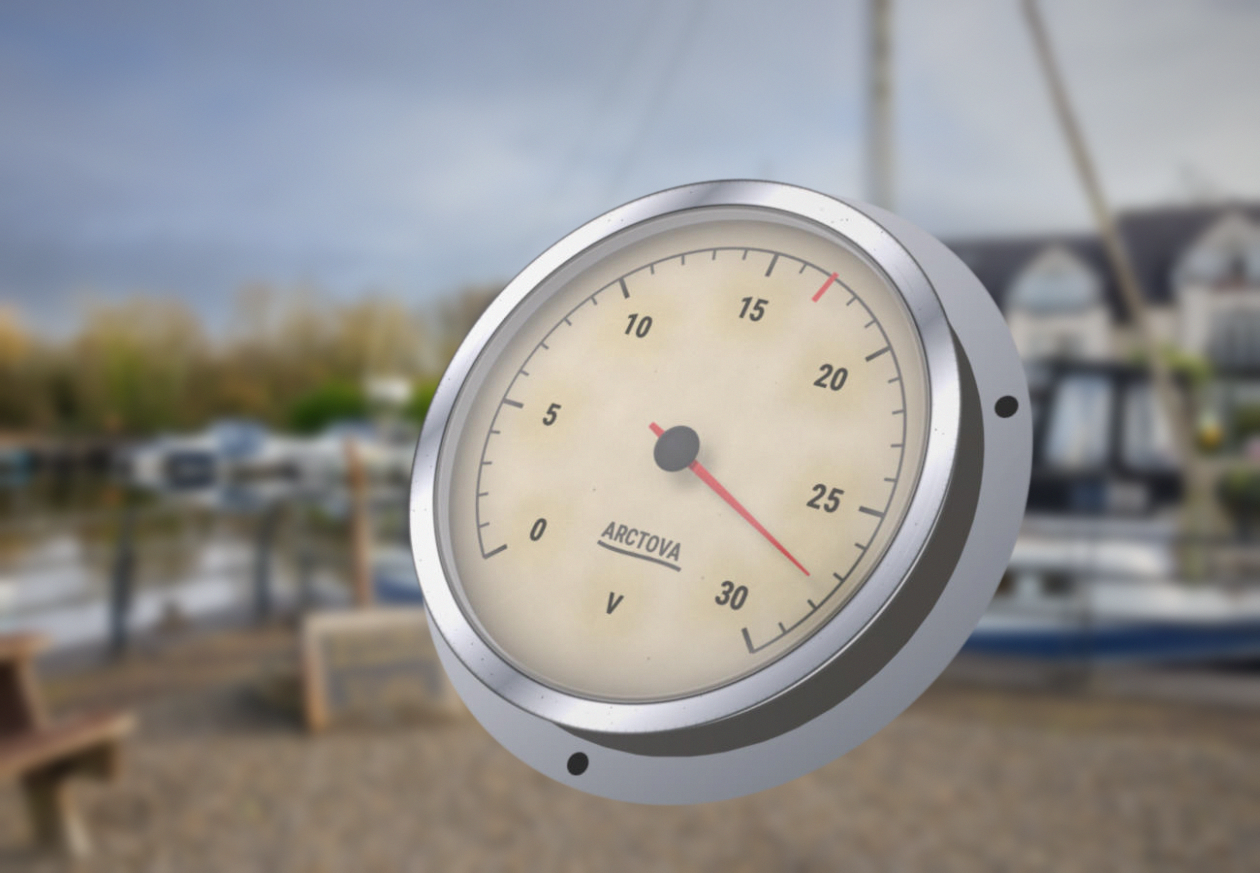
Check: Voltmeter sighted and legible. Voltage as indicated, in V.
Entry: 27.5 V
